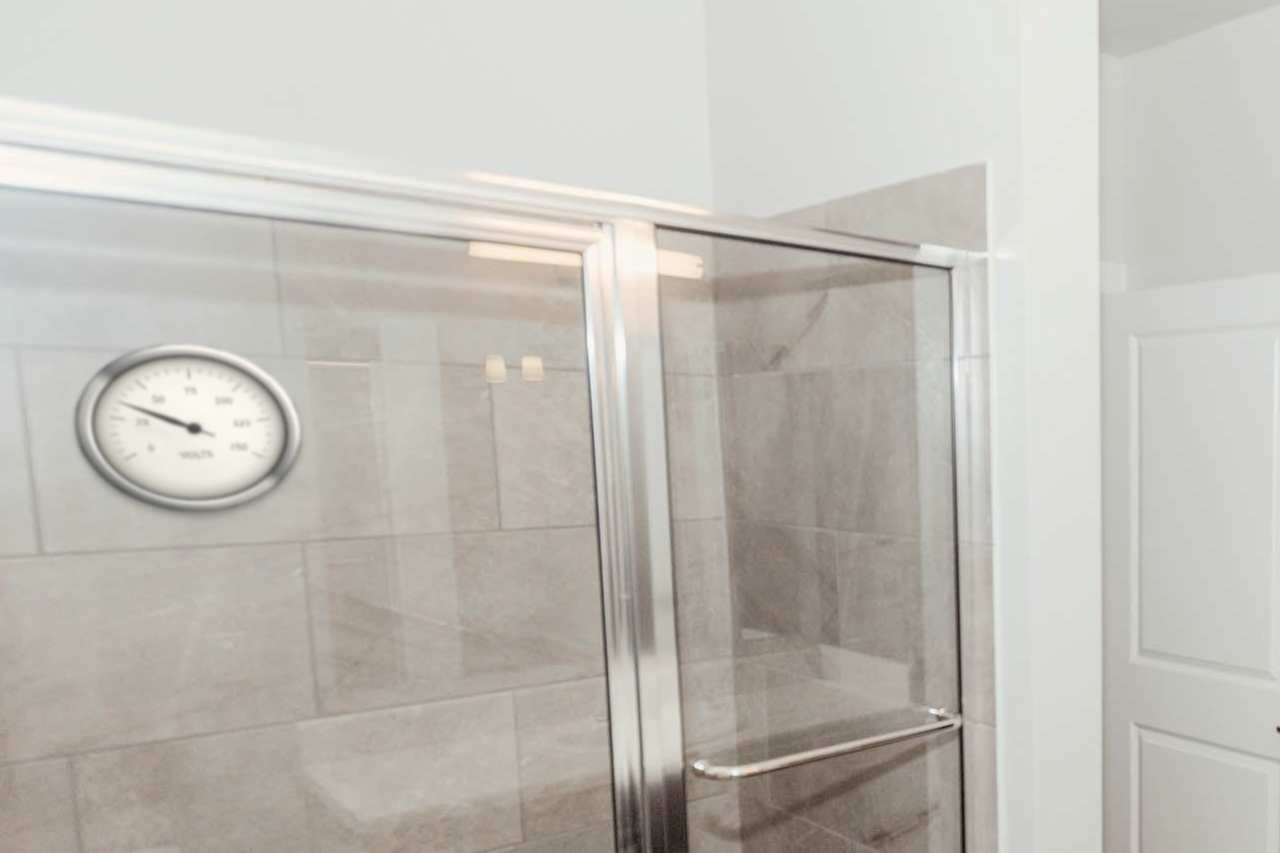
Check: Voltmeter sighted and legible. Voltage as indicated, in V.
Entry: 35 V
